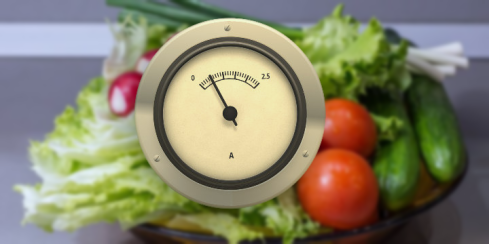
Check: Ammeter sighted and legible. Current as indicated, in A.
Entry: 0.5 A
